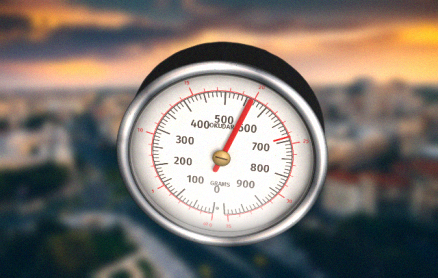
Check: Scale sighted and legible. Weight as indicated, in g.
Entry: 560 g
